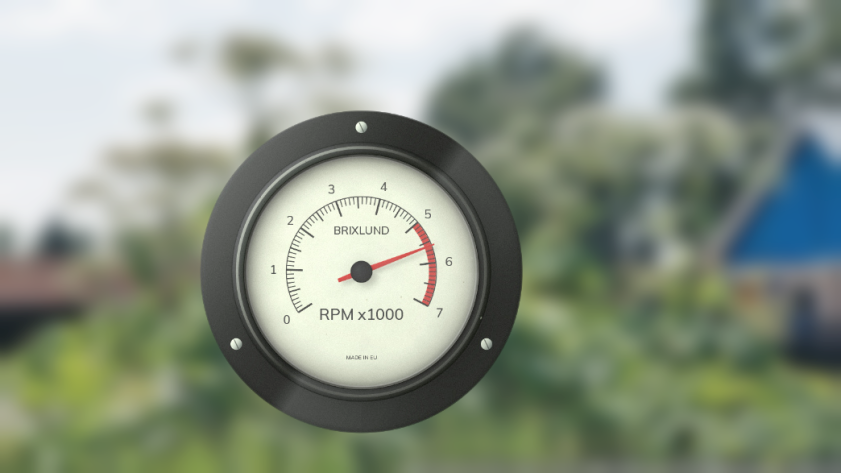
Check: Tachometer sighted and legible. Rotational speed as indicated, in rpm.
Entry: 5600 rpm
